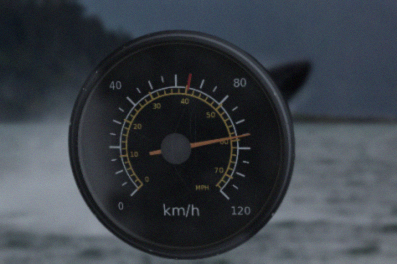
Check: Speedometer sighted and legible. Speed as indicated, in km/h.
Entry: 95 km/h
